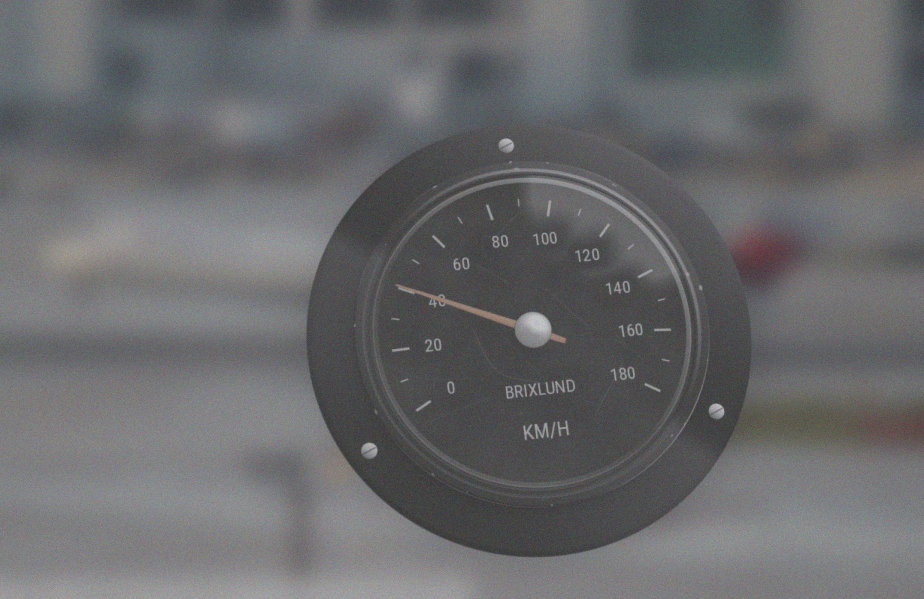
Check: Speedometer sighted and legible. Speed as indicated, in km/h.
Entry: 40 km/h
